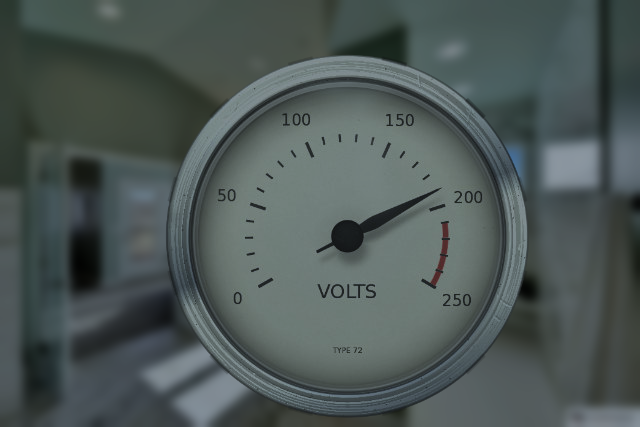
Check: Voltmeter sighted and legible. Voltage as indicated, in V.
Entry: 190 V
